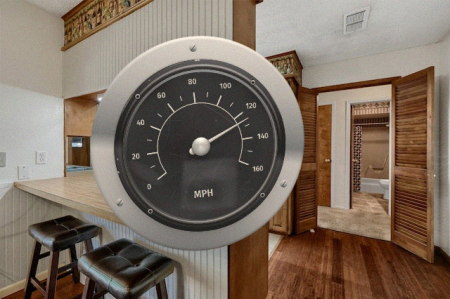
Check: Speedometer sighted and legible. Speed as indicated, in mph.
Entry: 125 mph
